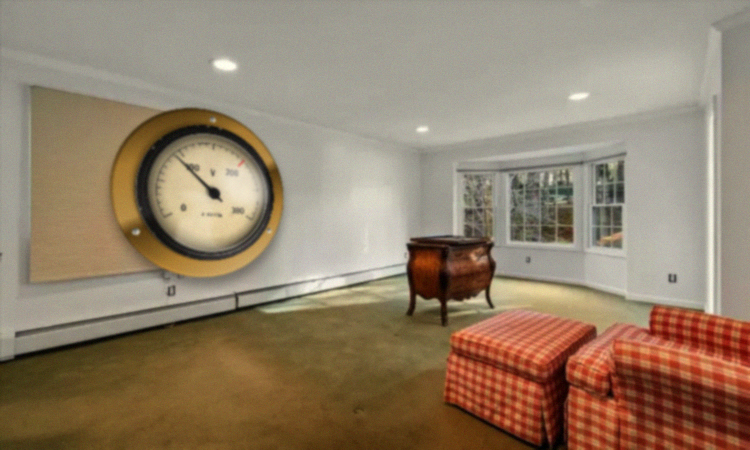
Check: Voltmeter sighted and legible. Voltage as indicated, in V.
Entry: 90 V
